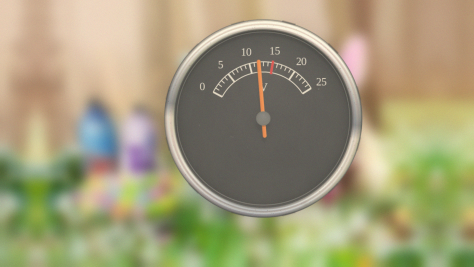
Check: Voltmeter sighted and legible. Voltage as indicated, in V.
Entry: 12 V
